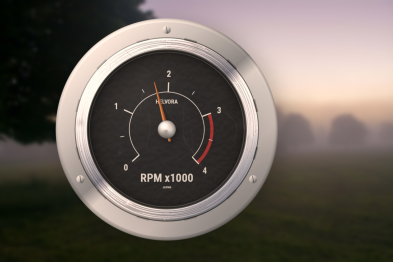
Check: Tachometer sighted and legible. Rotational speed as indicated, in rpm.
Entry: 1750 rpm
